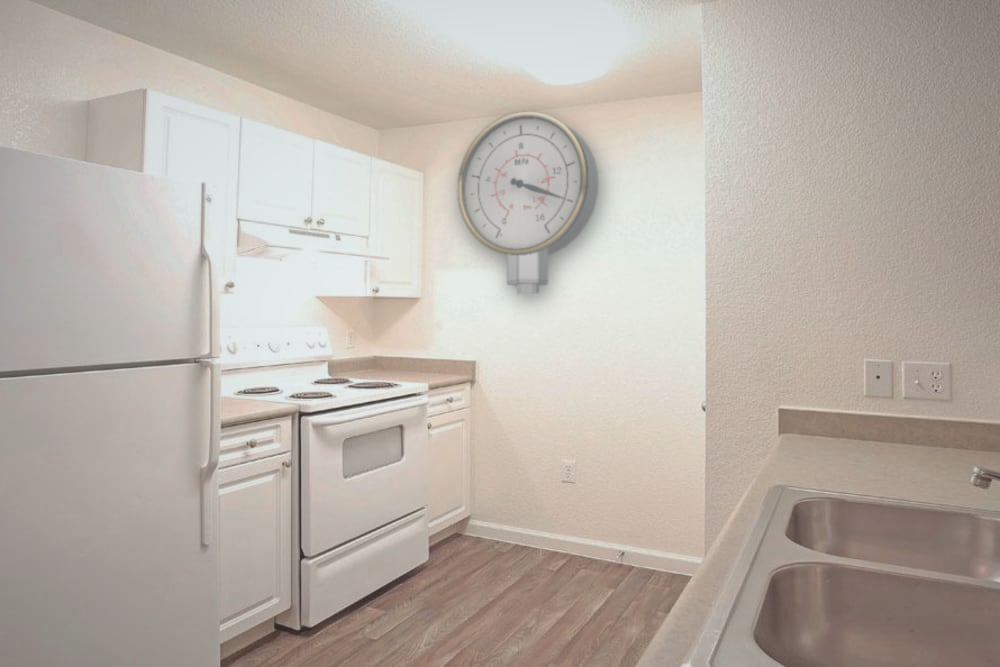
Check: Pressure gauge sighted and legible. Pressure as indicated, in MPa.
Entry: 14 MPa
